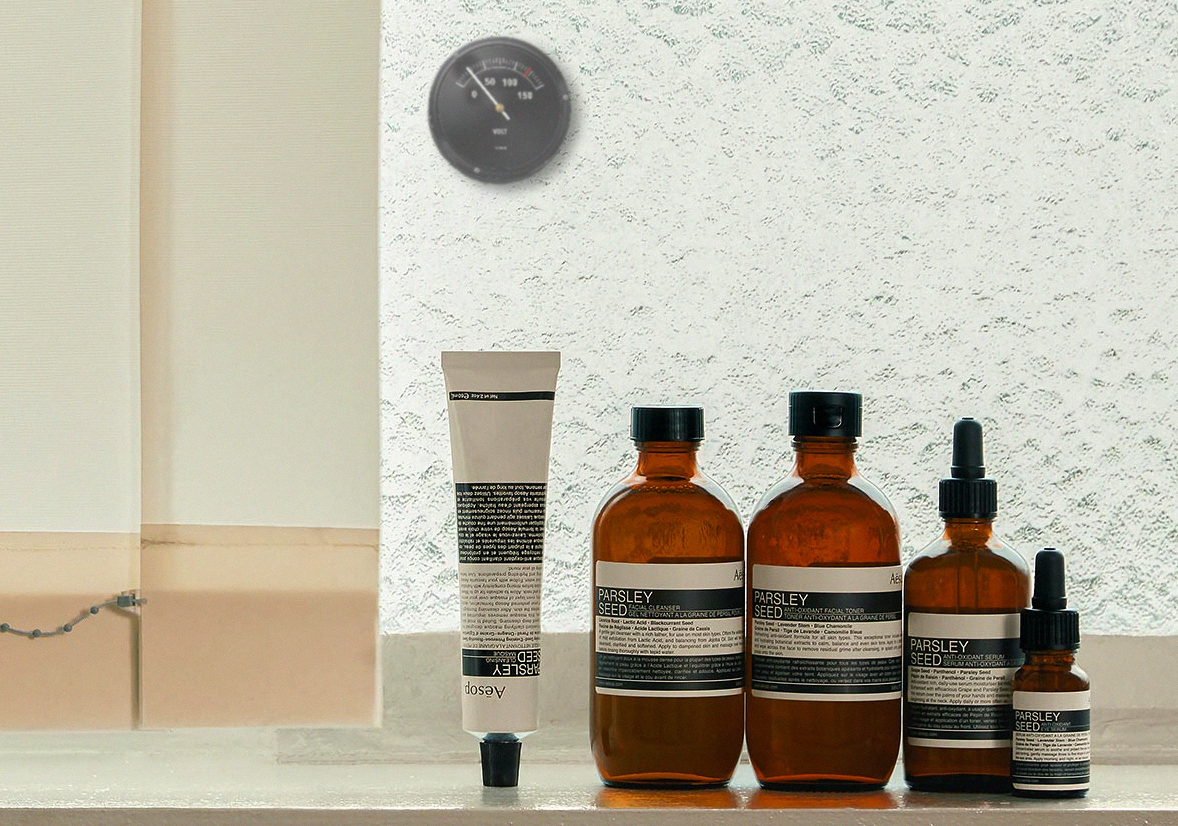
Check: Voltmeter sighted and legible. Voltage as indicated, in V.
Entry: 25 V
